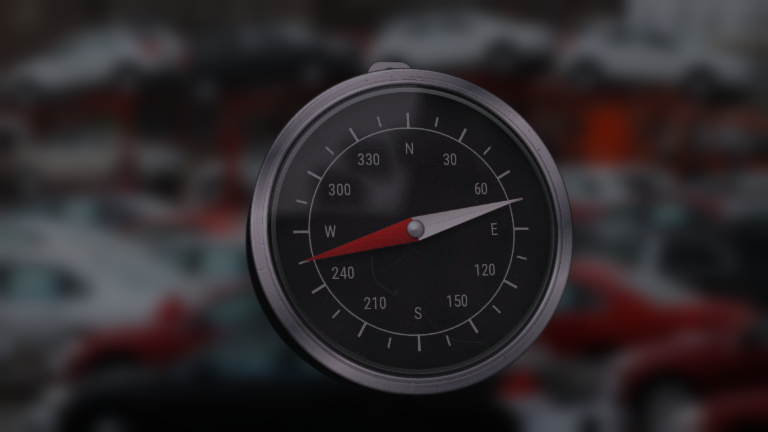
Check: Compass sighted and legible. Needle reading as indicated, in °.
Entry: 255 °
